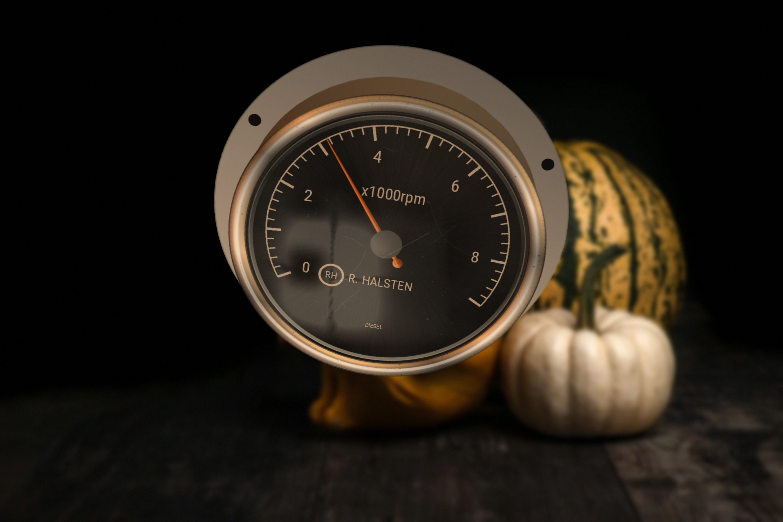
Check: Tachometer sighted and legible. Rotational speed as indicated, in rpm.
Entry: 3200 rpm
